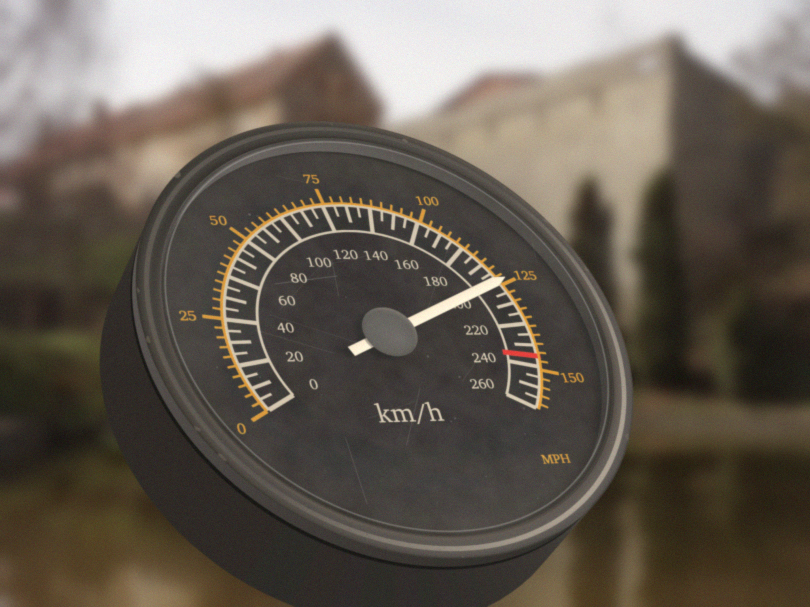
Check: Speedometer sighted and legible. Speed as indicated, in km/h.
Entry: 200 km/h
